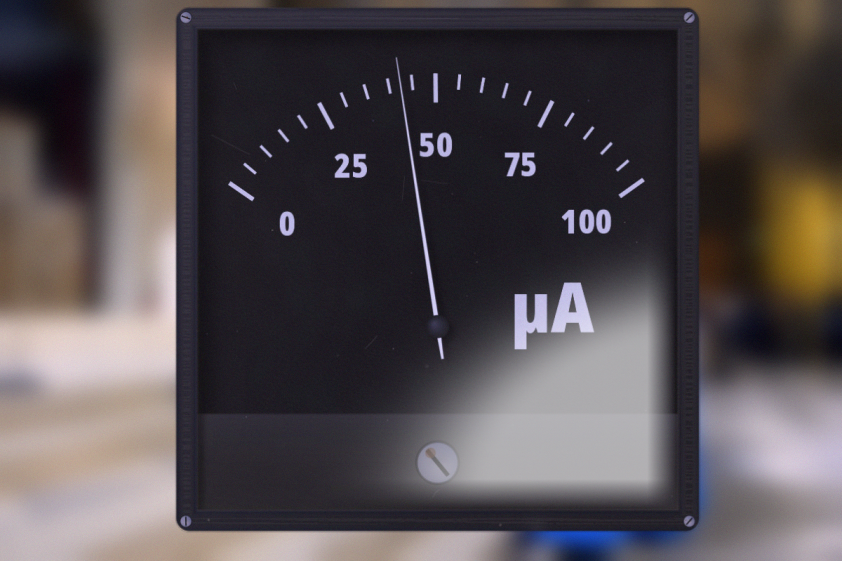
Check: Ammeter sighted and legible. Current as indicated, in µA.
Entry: 42.5 µA
